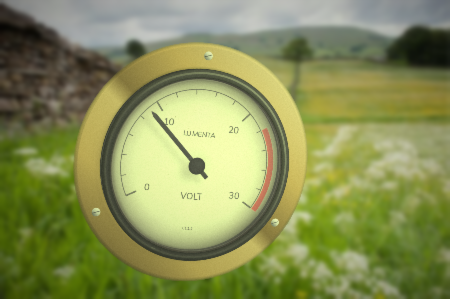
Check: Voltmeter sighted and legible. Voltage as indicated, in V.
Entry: 9 V
